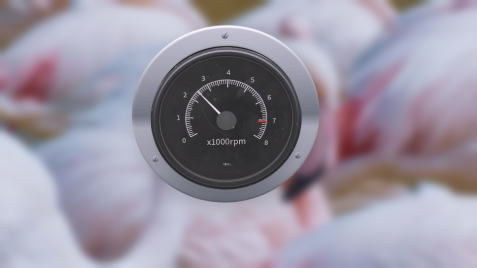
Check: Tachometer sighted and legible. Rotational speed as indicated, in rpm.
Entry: 2500 rpm
